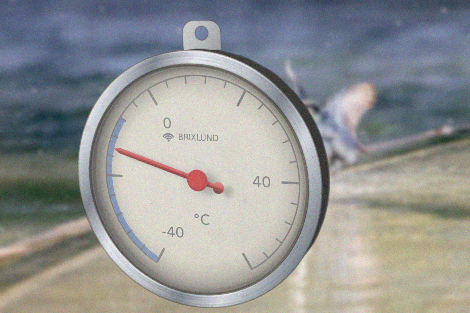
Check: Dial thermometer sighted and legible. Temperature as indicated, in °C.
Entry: -14 °C
